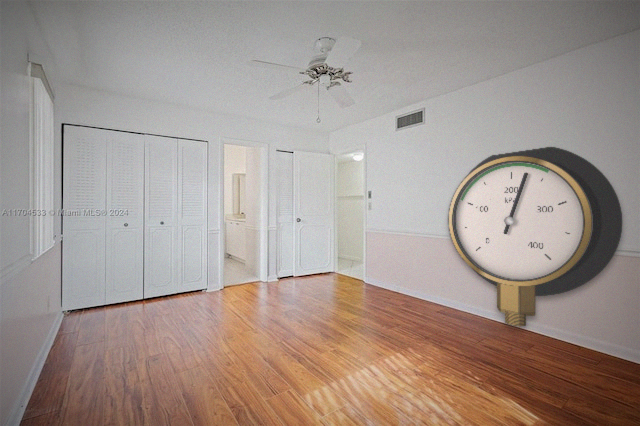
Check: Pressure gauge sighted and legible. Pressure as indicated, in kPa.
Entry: 225 kPa
